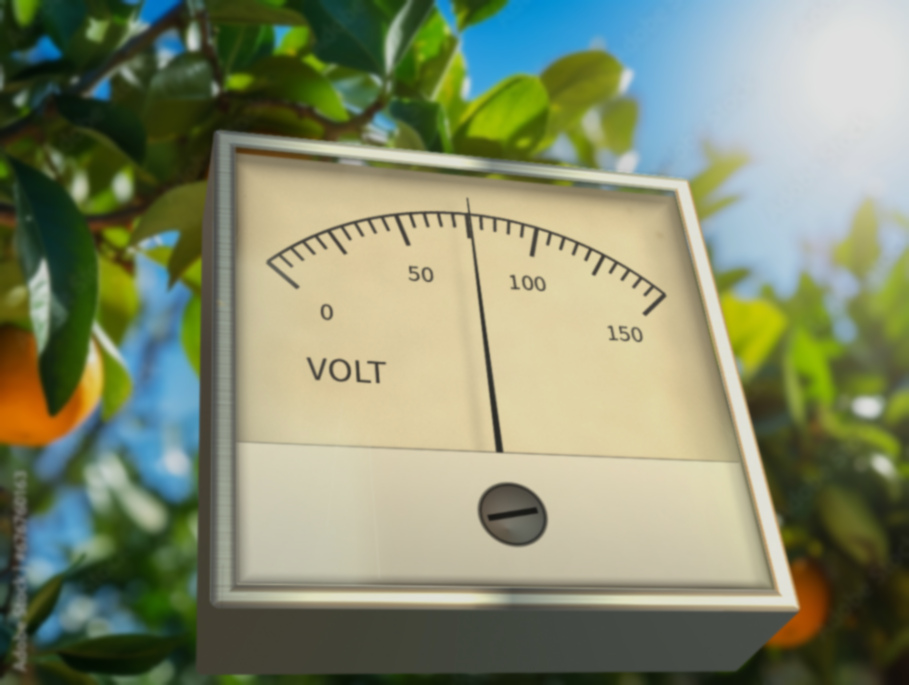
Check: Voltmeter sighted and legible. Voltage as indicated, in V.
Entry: 75 V
